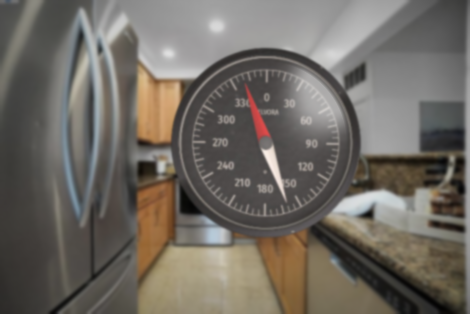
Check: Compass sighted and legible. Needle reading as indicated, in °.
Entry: 340 °
